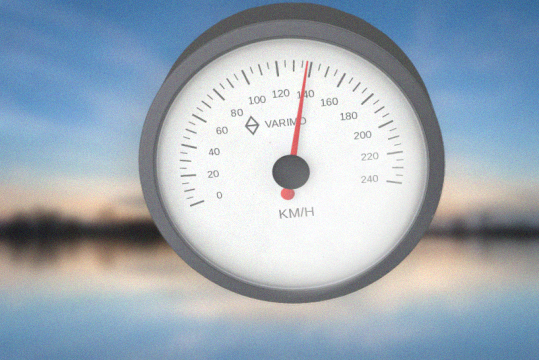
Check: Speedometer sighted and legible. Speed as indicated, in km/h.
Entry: 137.5 km/h
